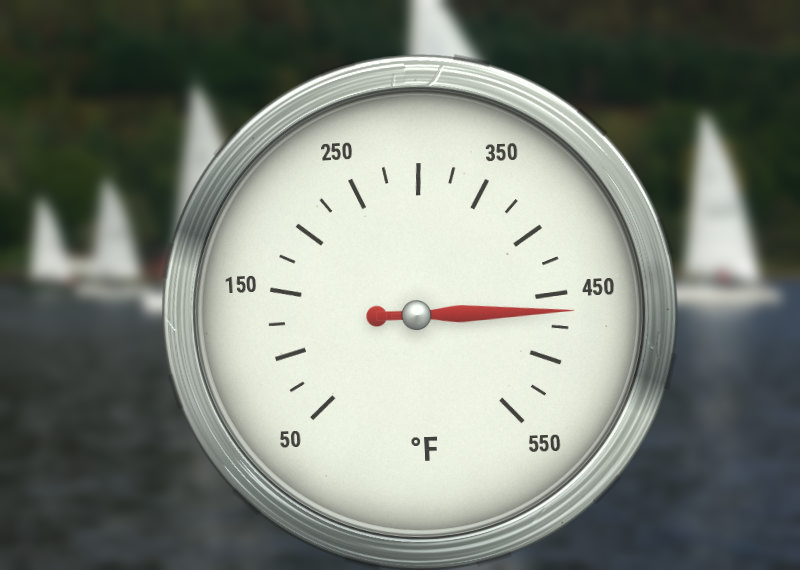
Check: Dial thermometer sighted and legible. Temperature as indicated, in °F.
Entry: 462.5 °F
